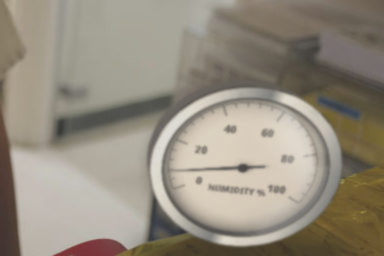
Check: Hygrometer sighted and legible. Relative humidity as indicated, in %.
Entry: 8 %
